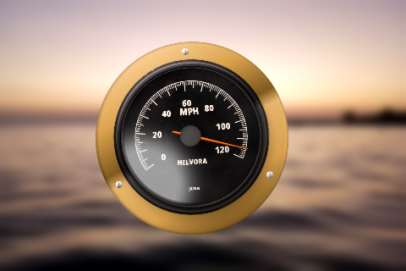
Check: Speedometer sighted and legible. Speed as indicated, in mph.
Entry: 115 mph
